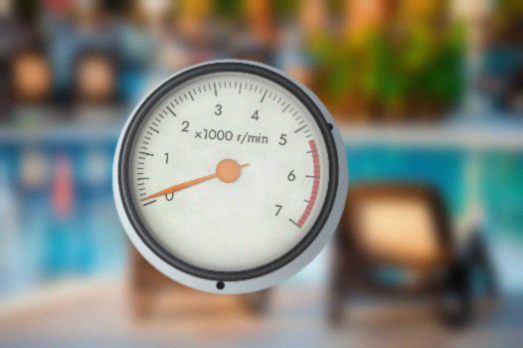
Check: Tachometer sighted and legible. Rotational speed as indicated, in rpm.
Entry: 100 rpm
